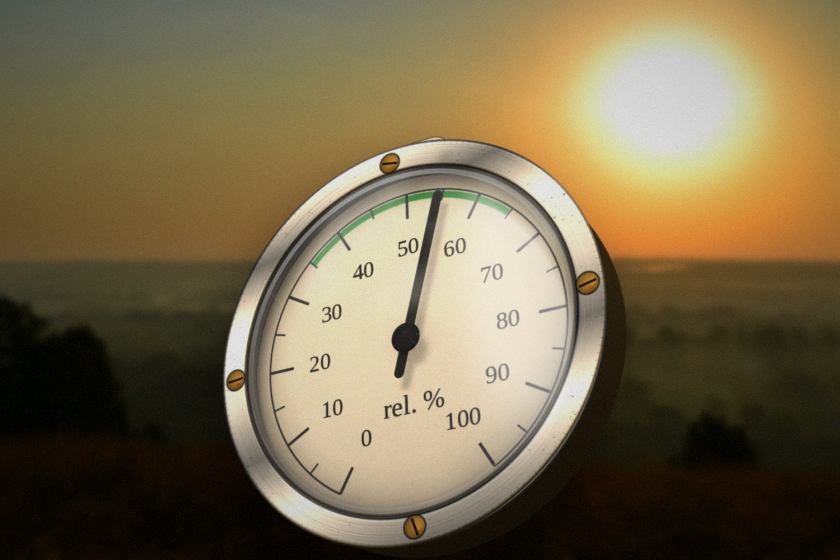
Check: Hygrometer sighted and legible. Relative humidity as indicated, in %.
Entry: 55 %
